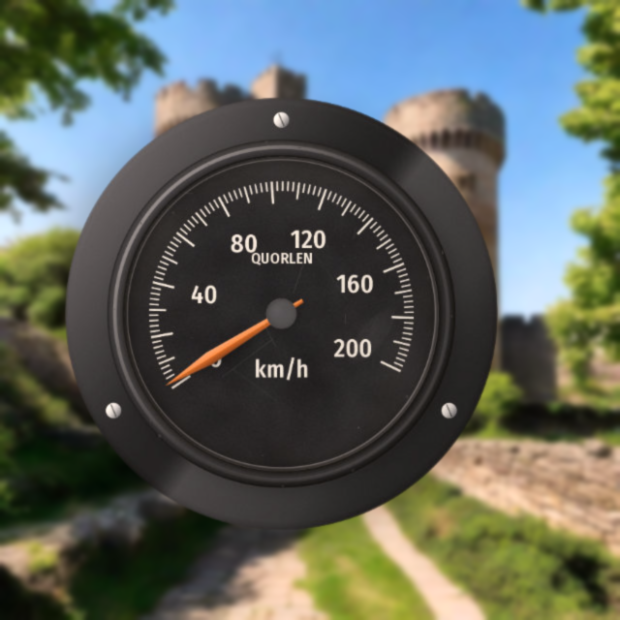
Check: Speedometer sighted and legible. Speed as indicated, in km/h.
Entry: 2 km/h
